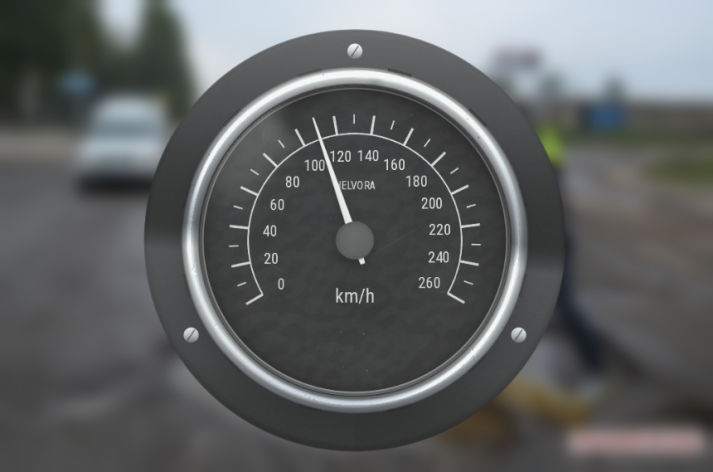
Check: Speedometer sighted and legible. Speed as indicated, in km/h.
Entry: 110 km/h
